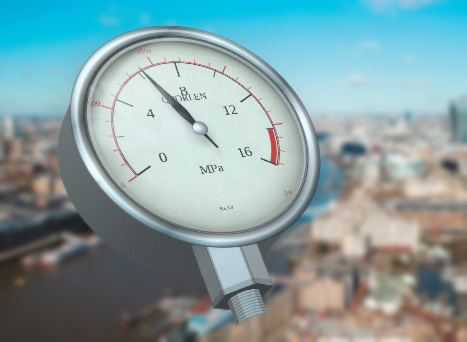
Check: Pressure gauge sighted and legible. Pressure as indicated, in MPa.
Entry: 6 MPa
